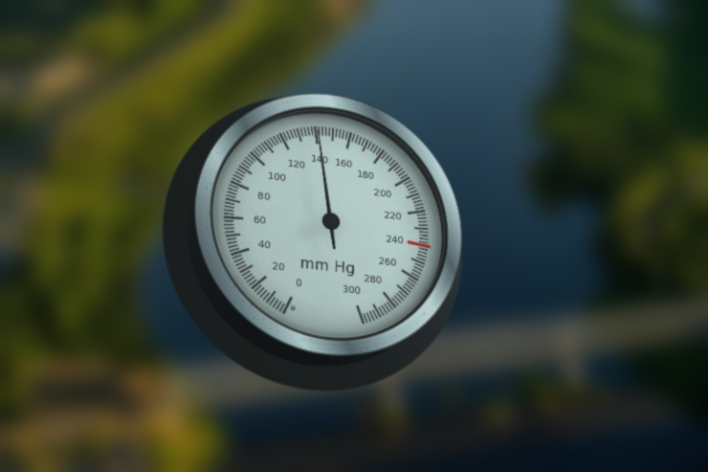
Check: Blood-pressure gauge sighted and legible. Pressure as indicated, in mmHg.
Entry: 140 mmHg
